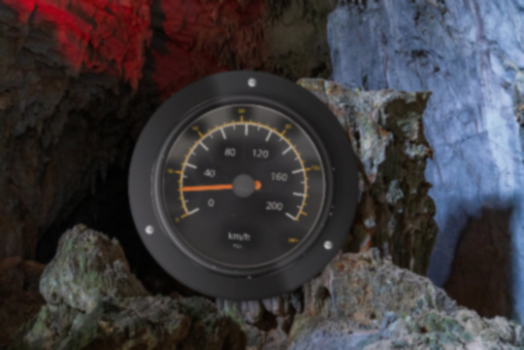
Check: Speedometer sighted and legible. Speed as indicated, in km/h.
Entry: 20 km/h
